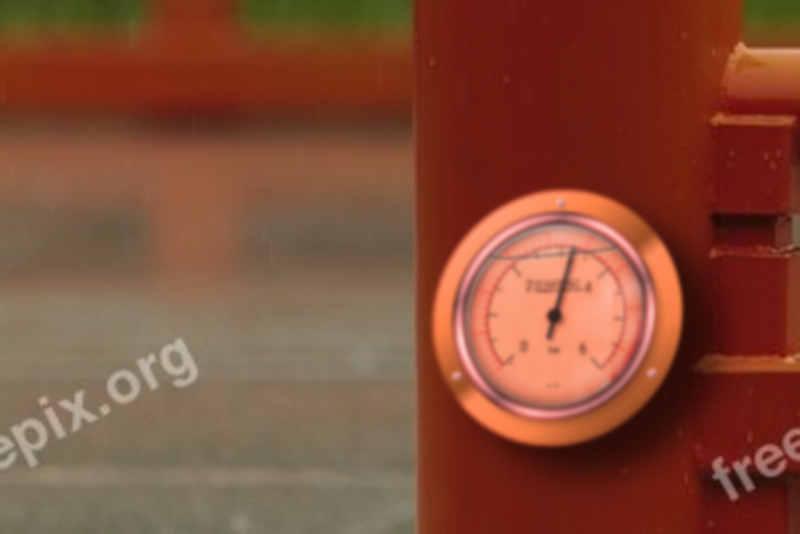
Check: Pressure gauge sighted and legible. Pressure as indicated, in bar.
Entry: 3.25 bar
